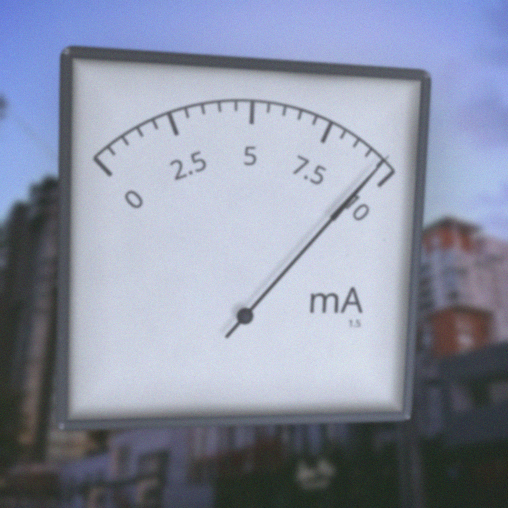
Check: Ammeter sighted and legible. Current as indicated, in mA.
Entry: 9.5 mA
